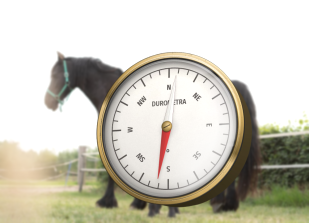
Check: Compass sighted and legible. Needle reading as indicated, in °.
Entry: 190 °
